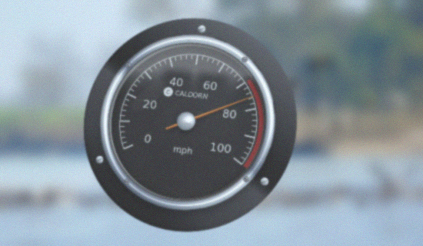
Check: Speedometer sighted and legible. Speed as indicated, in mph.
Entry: 76 mph
